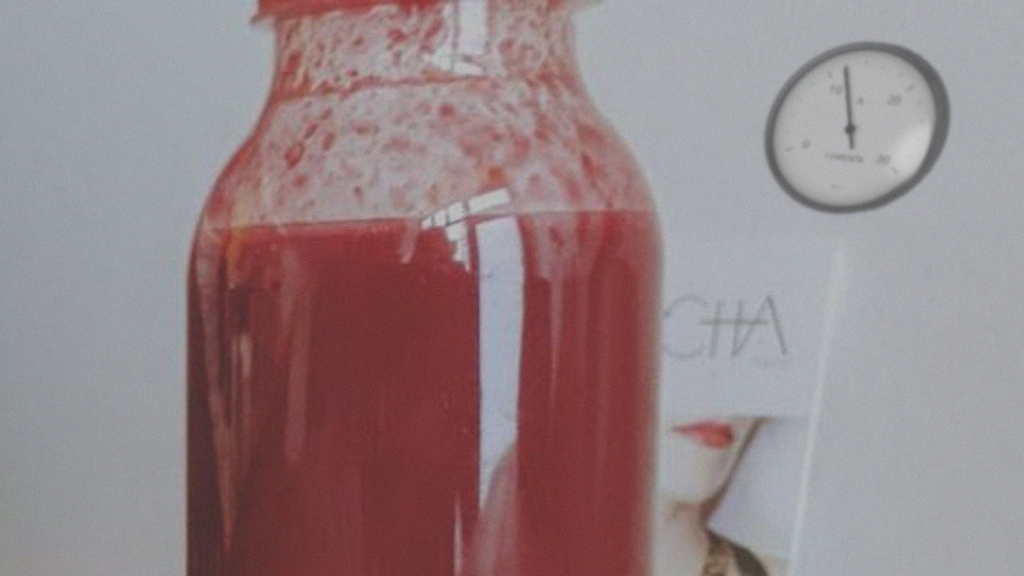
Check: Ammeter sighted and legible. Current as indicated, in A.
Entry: 12 A
